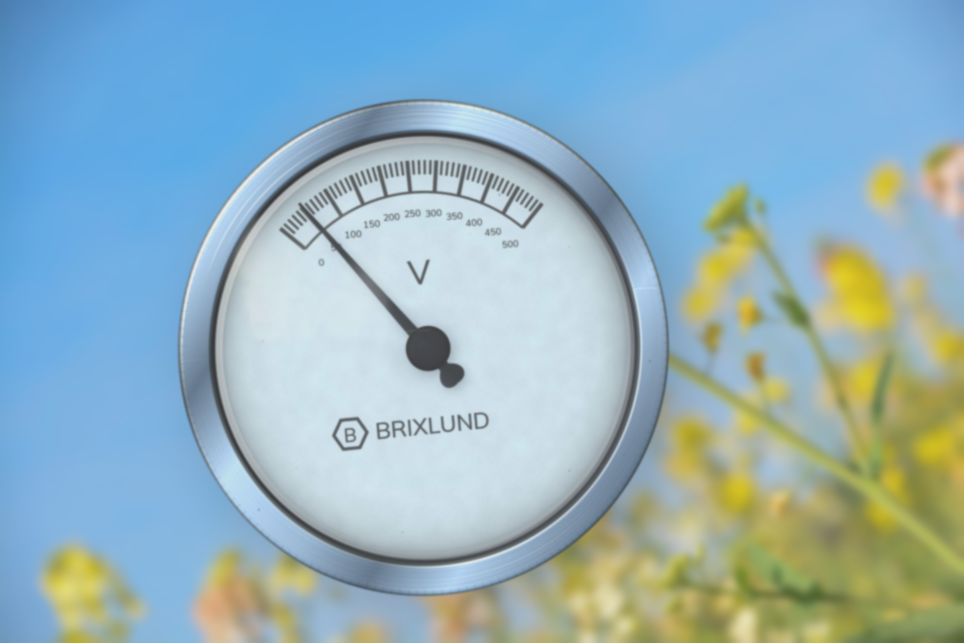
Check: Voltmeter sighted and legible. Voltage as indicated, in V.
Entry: 50 V
